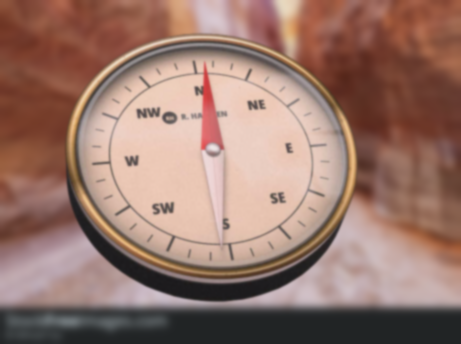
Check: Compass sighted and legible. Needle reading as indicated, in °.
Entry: 5 °
